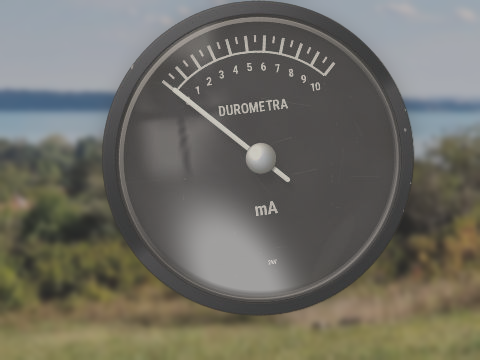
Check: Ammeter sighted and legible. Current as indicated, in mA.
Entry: 0 mA
